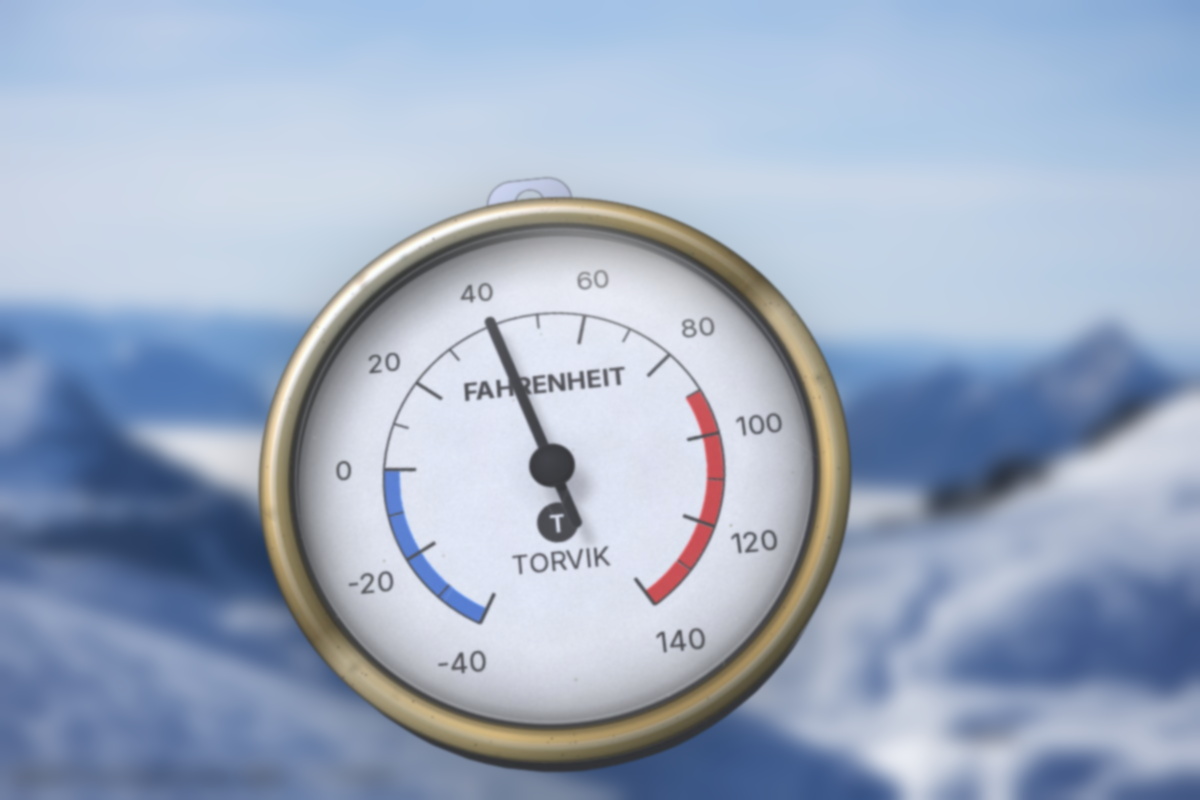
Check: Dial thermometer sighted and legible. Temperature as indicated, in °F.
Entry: 40 °F
